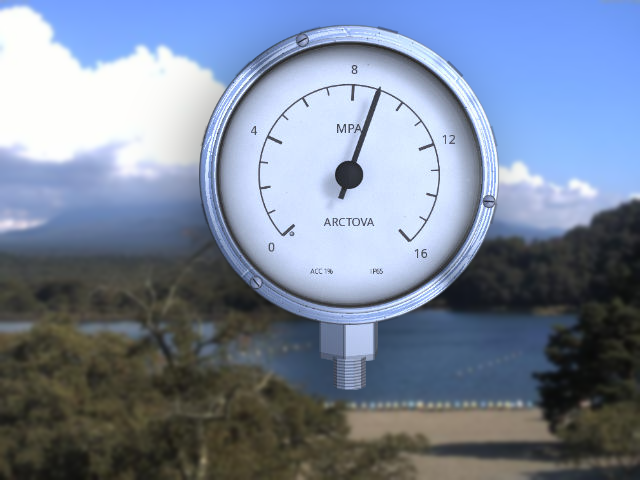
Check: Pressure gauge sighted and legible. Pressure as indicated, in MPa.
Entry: 9 MPa
